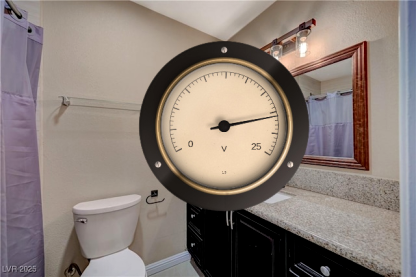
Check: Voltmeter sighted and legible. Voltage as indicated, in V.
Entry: 20.5 V
